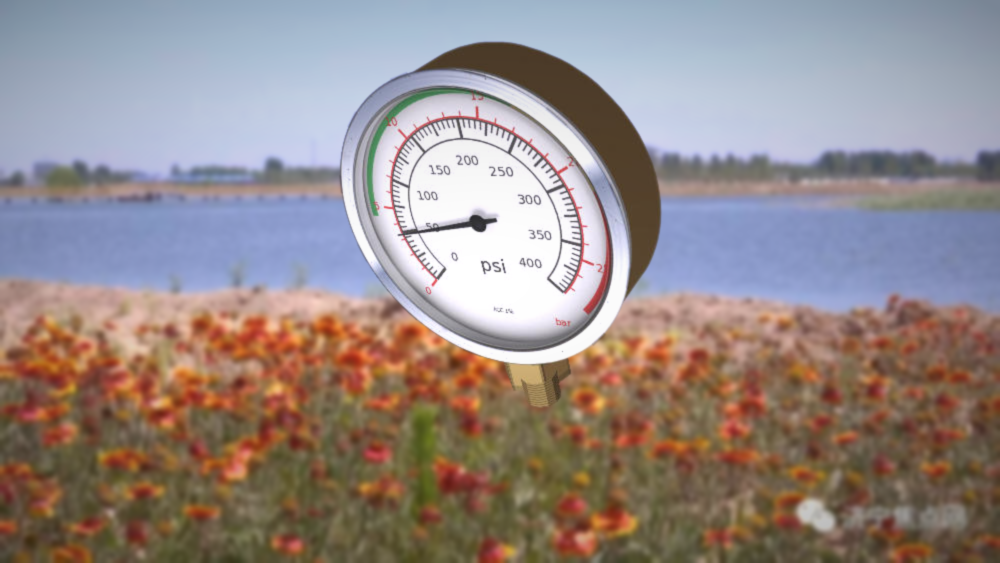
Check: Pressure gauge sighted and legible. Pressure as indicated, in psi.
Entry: 50 psi
